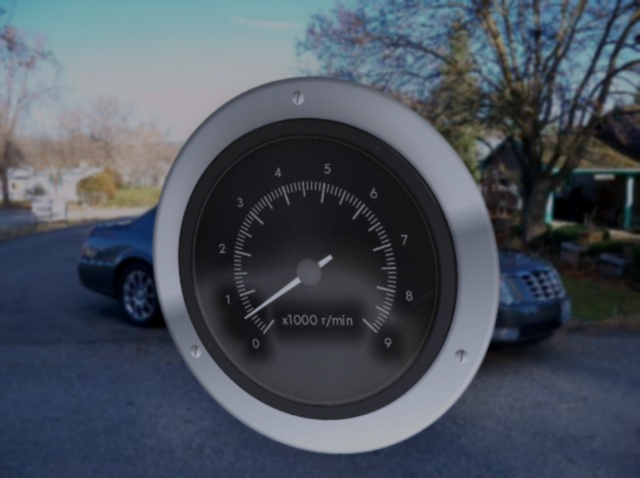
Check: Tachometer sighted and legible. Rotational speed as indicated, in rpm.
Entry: 500 rpm
